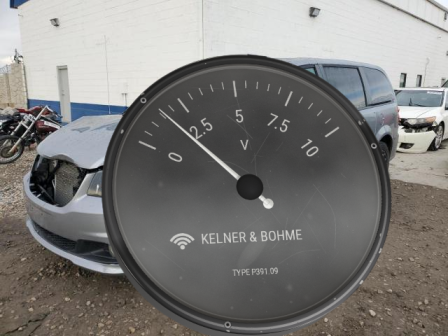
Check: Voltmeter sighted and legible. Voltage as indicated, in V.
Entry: 1.5 V
